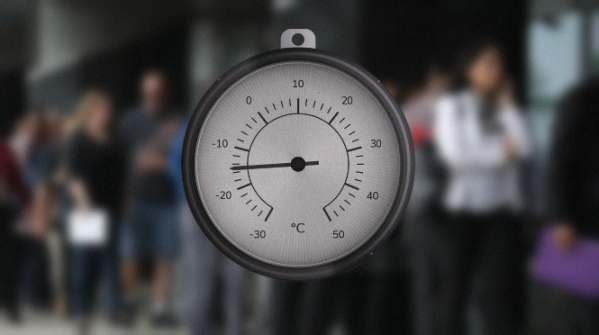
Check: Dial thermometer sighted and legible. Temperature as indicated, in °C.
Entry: -15 °C
